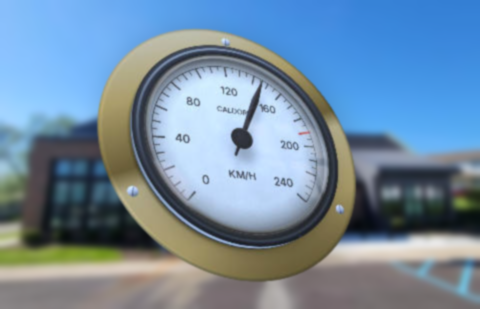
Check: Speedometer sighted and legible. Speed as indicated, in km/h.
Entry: 145 km/h
